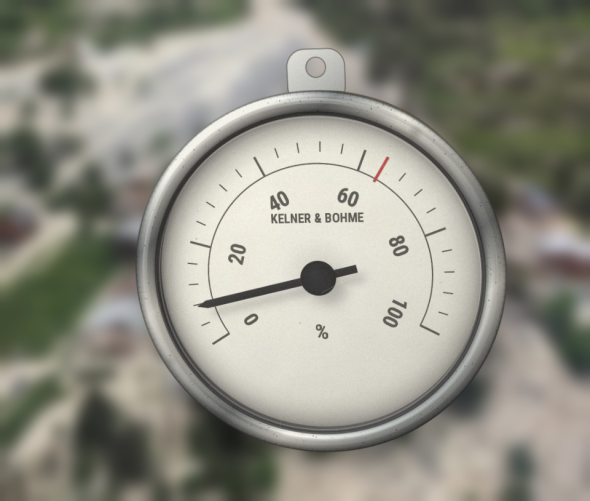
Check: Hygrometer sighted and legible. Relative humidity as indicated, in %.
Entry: 8 %
